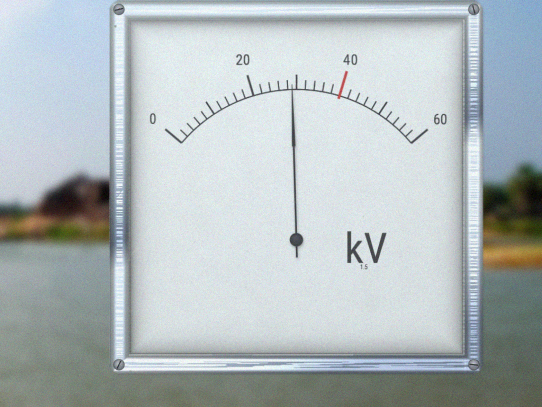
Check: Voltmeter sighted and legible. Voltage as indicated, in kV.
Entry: 29 kV
